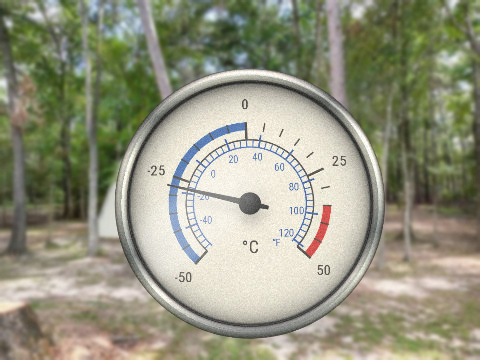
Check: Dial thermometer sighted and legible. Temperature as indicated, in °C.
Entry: -27.5 °C
